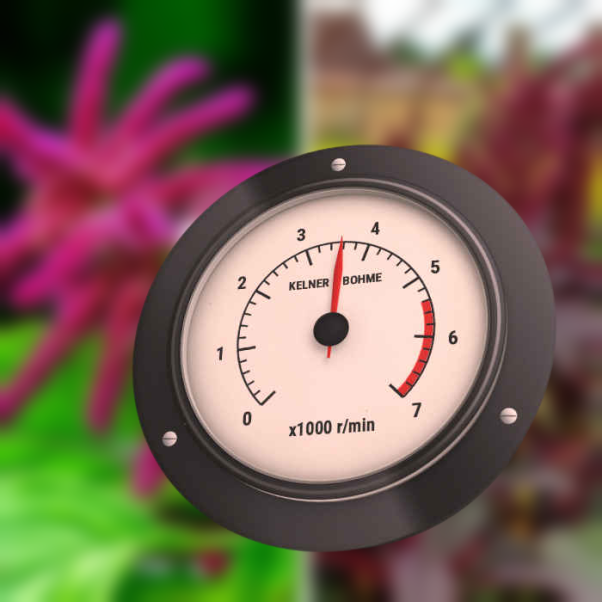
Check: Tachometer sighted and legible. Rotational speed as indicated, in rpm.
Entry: 3600 rpm
